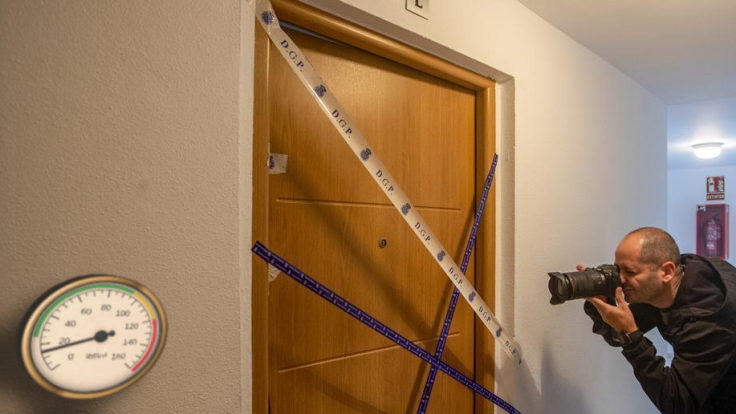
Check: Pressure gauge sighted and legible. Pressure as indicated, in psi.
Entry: 15 psi
